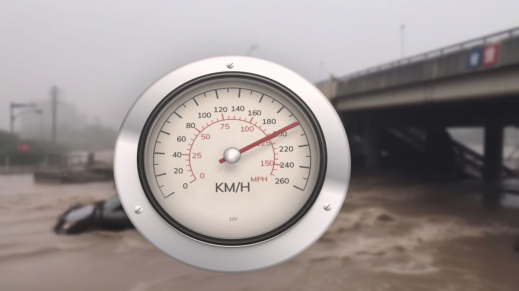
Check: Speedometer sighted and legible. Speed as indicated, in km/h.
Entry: 200 km/h
